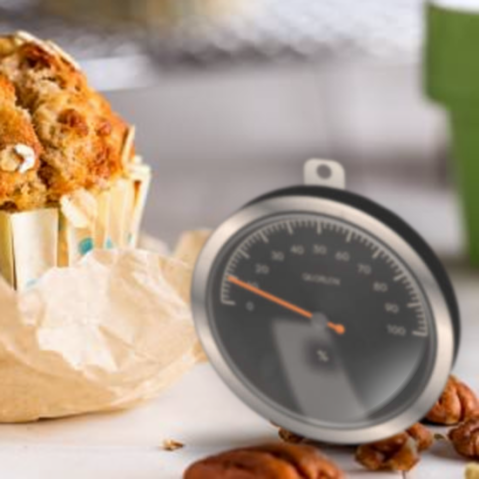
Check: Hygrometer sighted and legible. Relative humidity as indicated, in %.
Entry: 10 %
